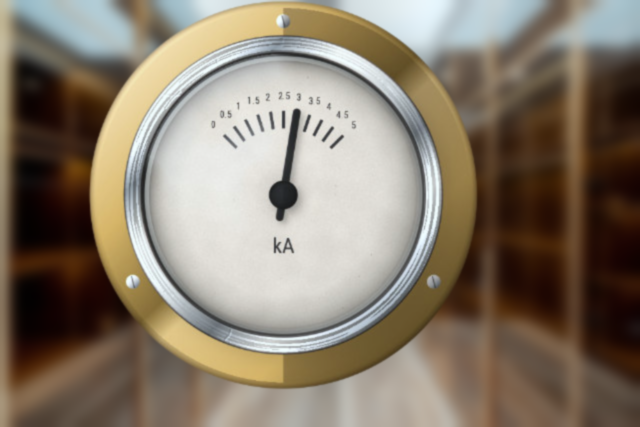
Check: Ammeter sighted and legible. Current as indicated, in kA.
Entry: 3 kA
